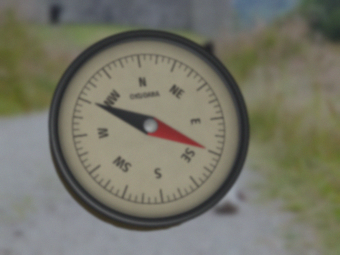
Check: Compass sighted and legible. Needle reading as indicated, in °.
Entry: 120 °
